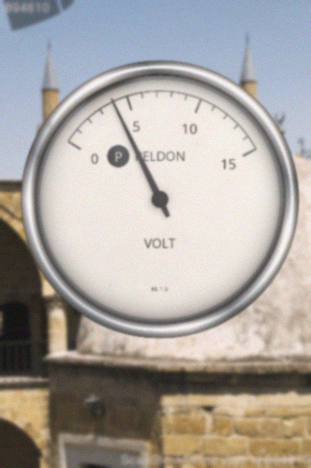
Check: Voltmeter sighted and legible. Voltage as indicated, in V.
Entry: 4 V
